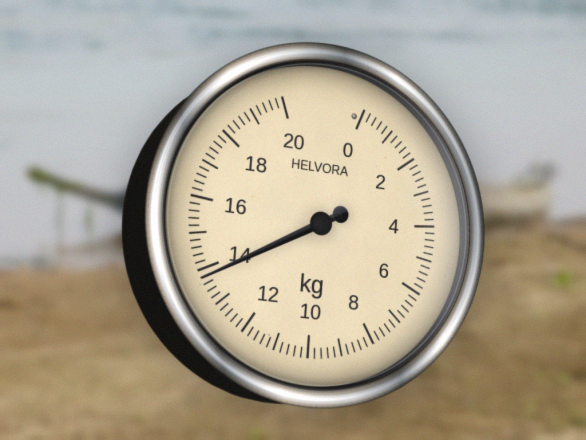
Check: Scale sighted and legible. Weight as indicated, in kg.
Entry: 13.8 kg
